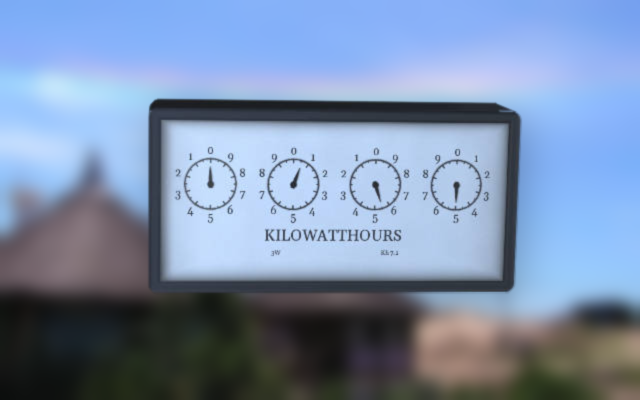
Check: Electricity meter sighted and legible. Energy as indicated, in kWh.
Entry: 55 kWh
